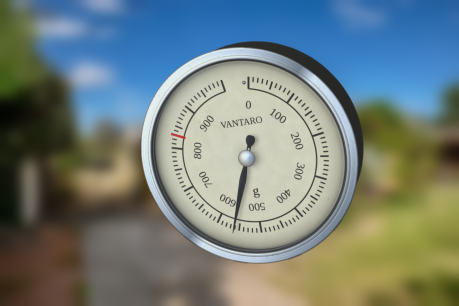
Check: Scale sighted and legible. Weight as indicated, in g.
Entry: 560 g
